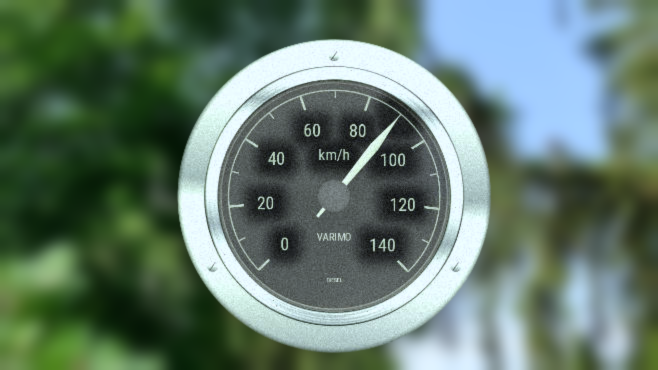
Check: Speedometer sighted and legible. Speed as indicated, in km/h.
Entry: 90 km/h
